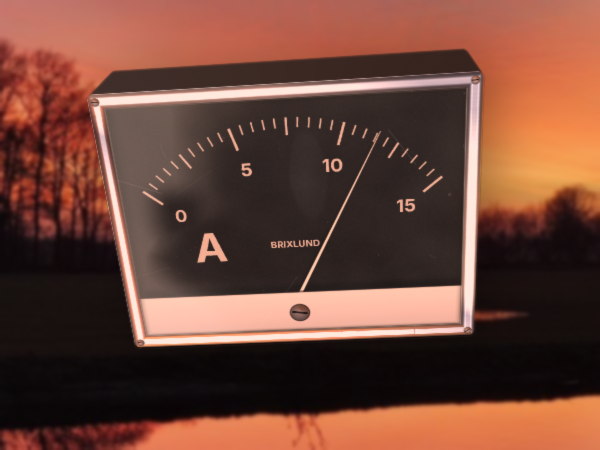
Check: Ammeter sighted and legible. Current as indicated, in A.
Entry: 11.5 A
